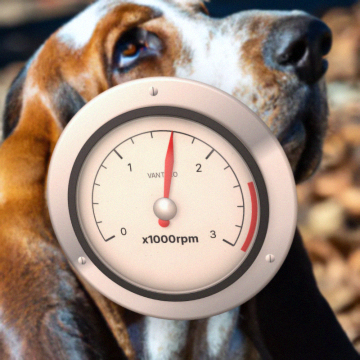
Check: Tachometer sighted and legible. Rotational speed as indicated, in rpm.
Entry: 1600 rpm
